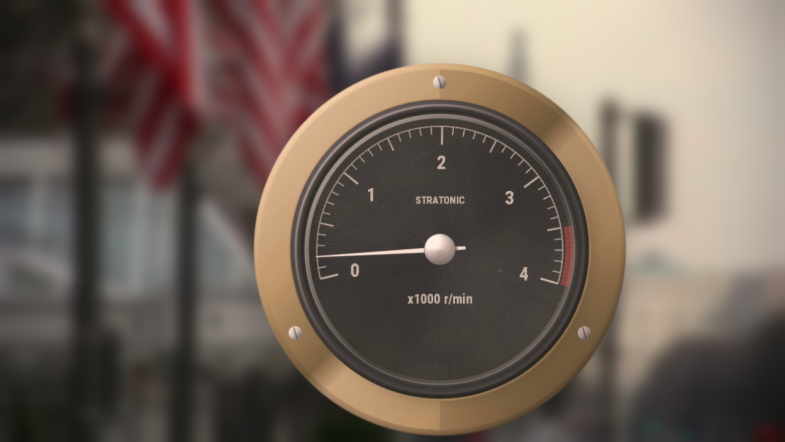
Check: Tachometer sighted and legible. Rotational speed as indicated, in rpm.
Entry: 200 rpm
